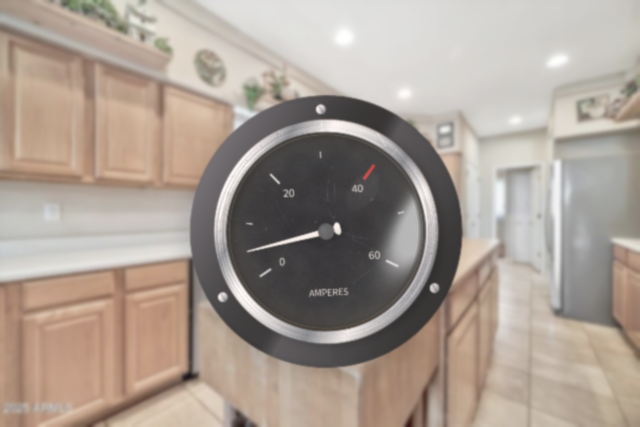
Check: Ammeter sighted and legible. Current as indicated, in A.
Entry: 5 A
